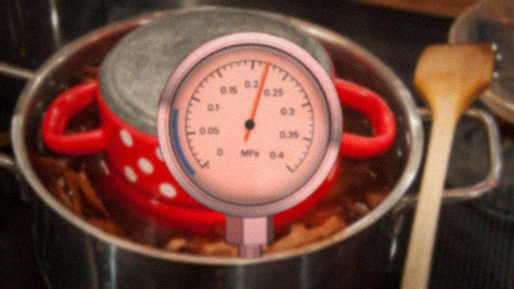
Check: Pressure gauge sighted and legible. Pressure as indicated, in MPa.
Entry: 0.22 MPa
